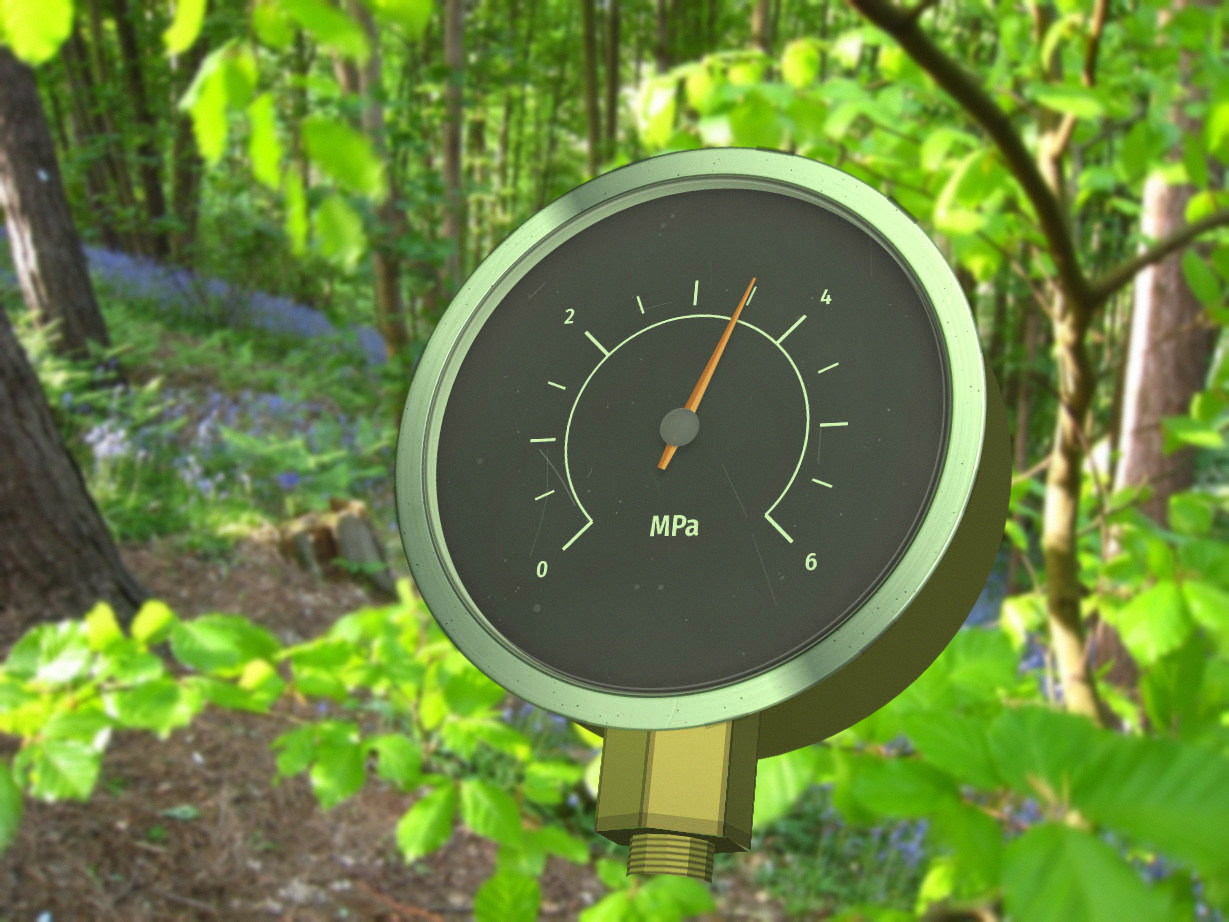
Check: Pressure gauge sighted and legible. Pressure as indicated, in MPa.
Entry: 3.5 MPa
